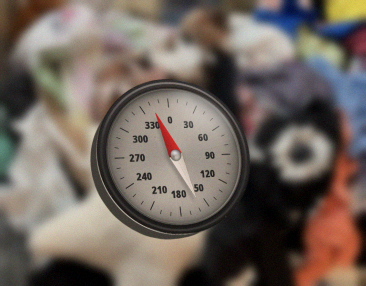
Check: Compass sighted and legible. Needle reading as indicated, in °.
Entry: 340 °
